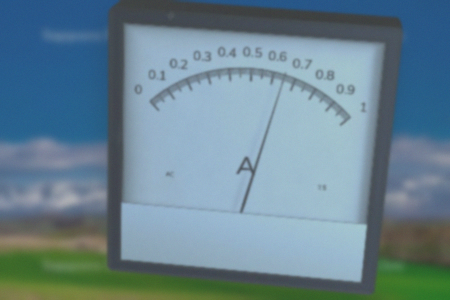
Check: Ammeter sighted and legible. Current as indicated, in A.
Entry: 0.65 A
